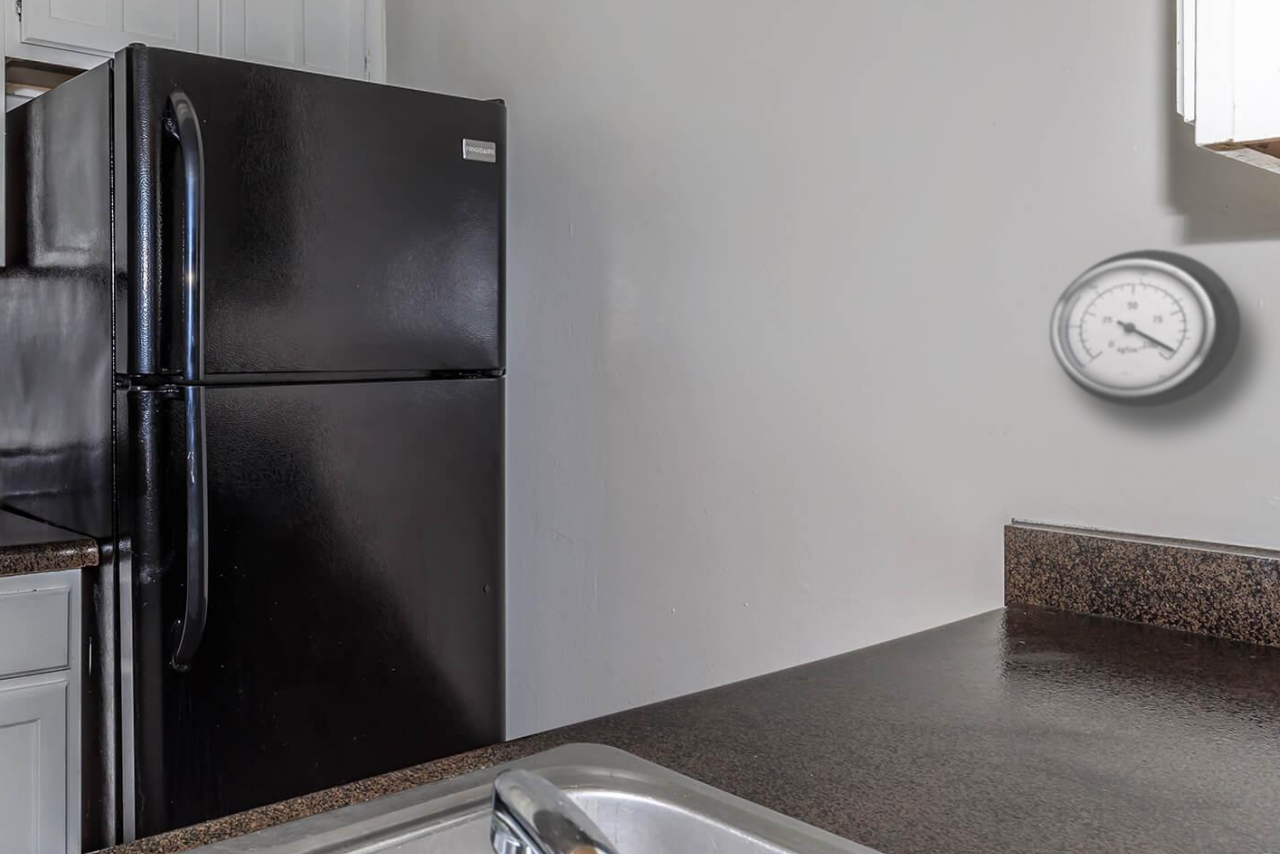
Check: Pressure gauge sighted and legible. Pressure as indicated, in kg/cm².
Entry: 95 kg/cm²
